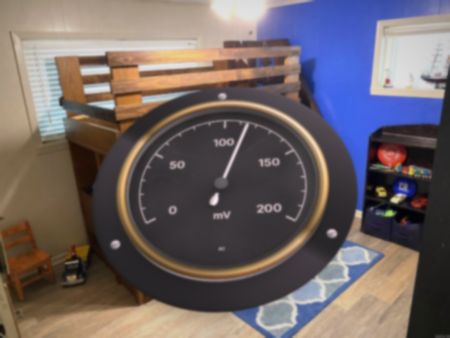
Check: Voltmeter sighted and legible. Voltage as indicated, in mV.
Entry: 115 mV
